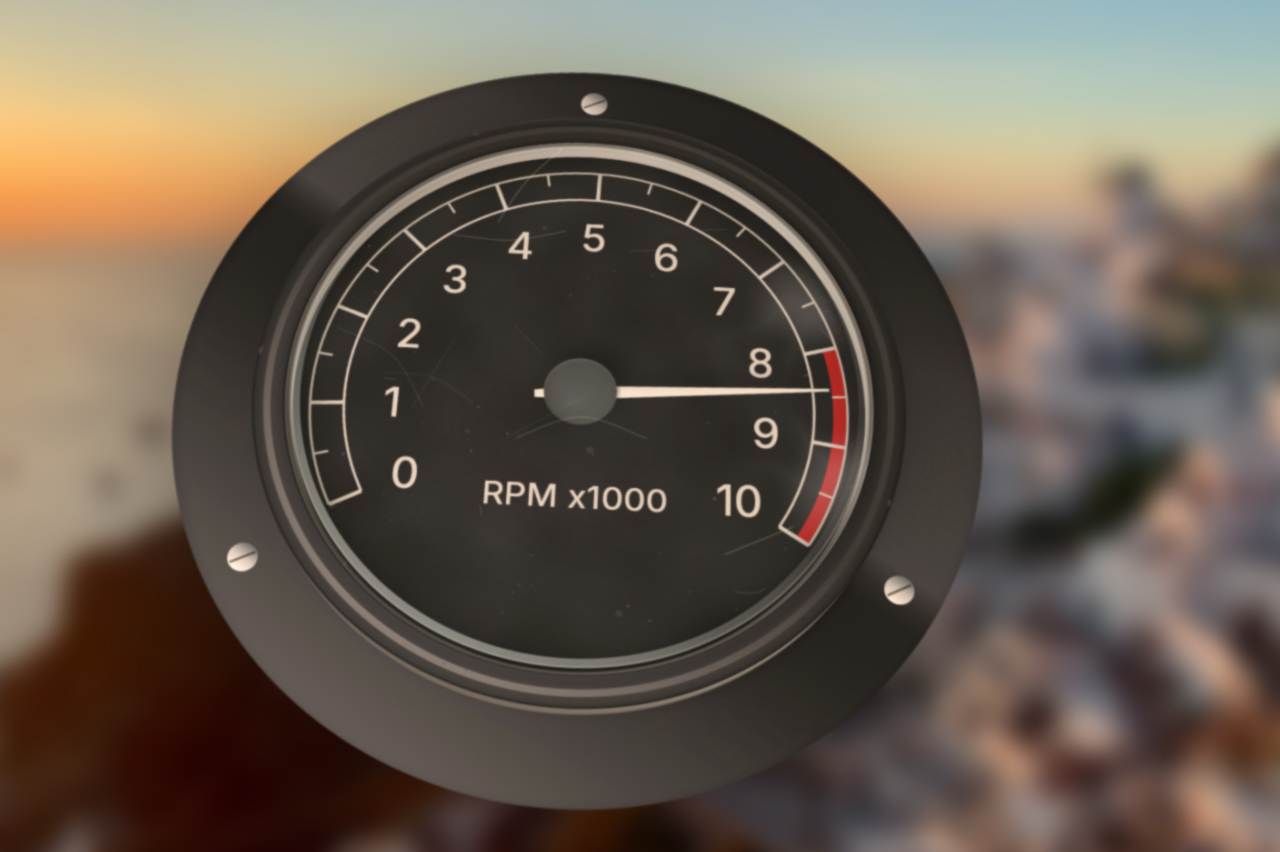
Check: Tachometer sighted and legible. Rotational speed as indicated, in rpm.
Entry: 8500 rpm
